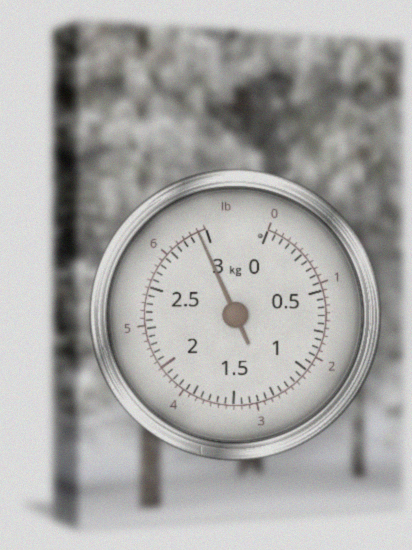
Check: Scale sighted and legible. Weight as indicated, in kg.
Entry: 2.95 kg
